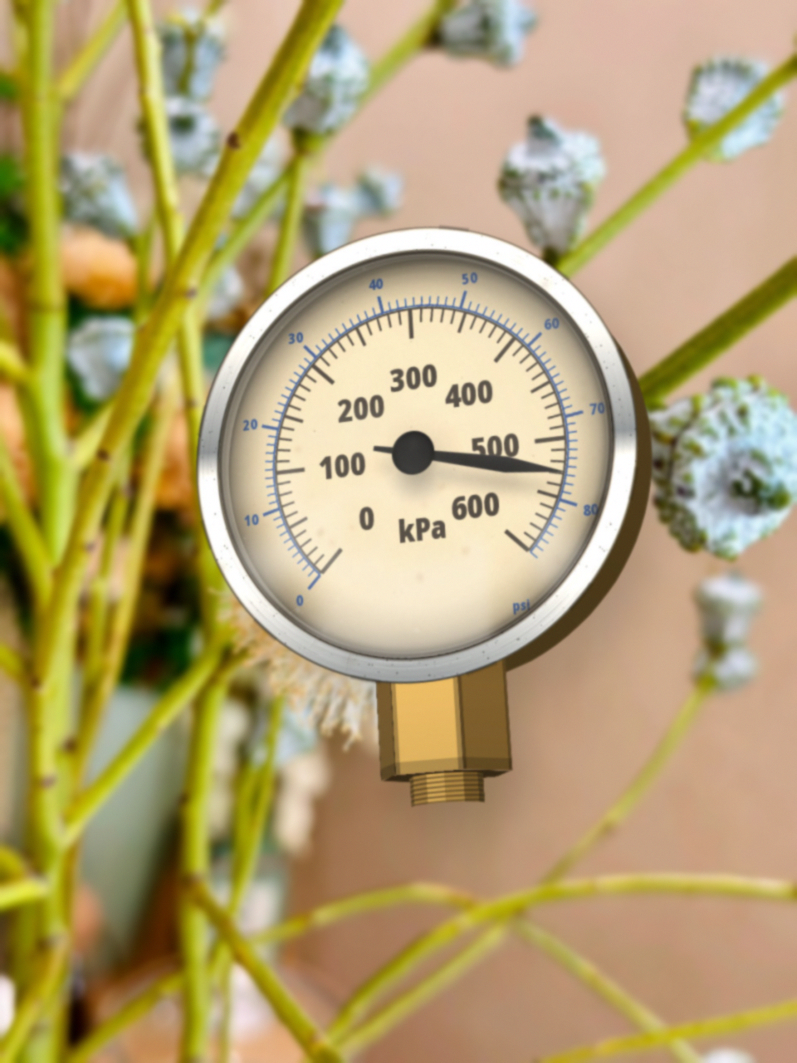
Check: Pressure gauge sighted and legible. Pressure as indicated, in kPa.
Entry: 530 kPa
